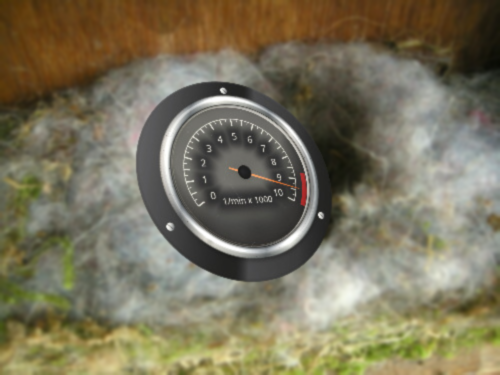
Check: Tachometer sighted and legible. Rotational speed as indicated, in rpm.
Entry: 9500 rpm
